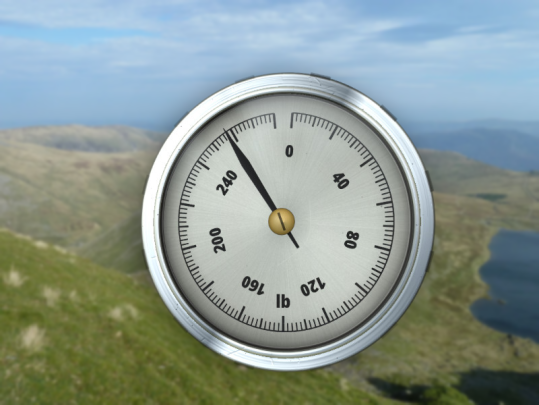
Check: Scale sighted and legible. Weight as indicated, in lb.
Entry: 258 lb
